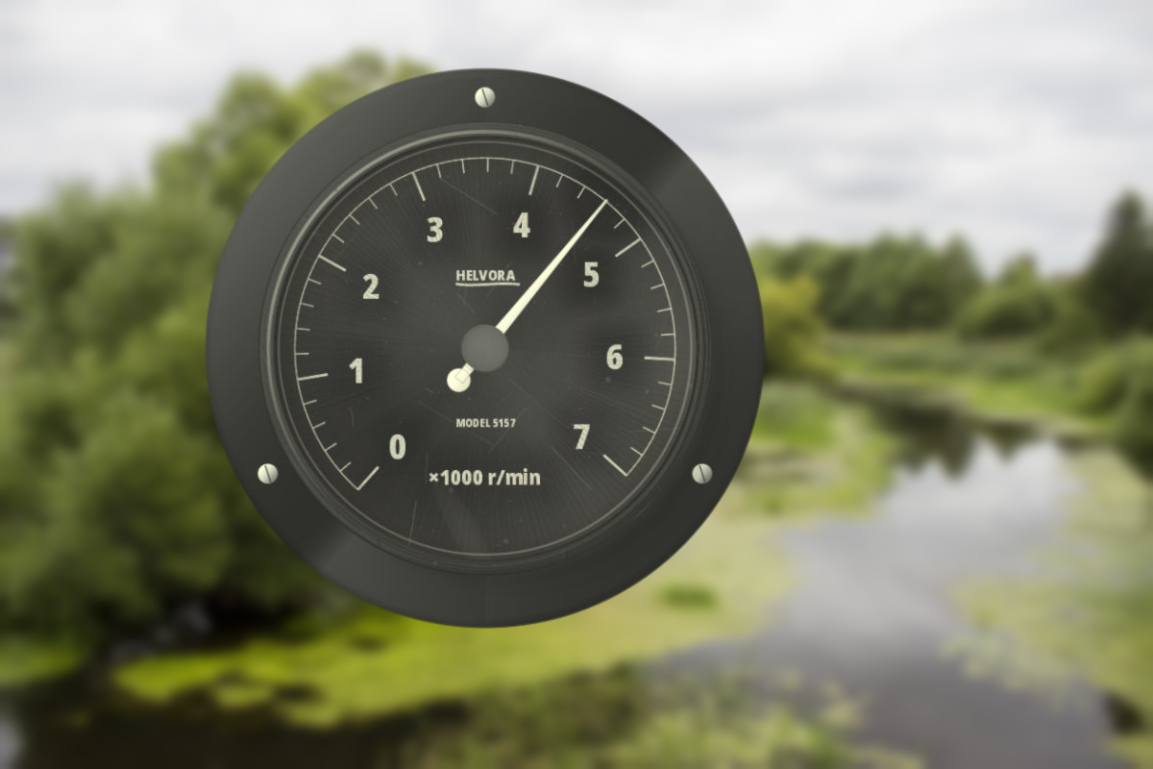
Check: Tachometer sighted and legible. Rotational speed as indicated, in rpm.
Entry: 4600 rpm
